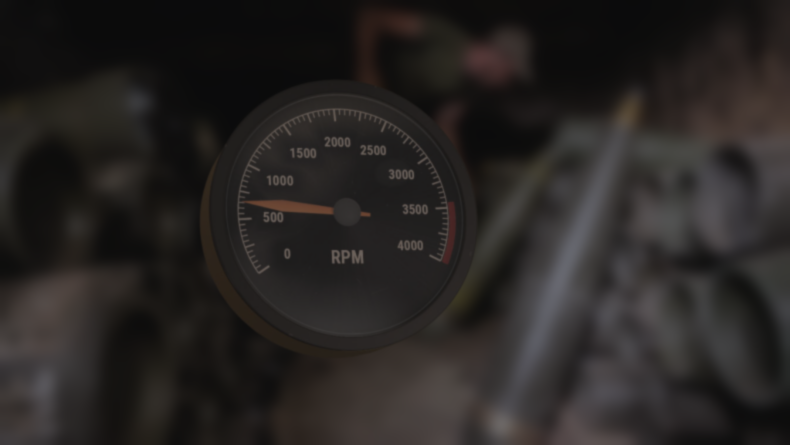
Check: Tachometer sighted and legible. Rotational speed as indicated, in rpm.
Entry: 650 rpm
